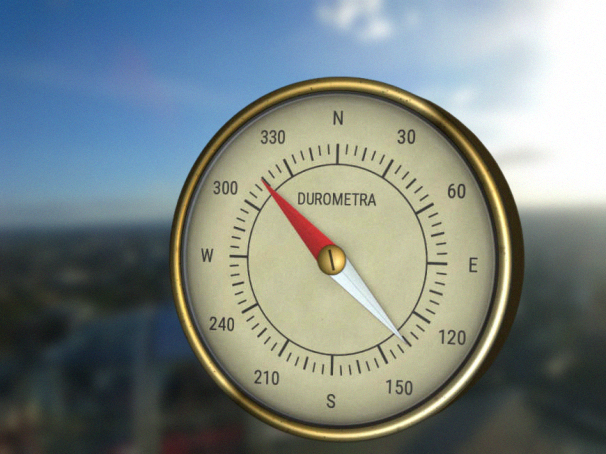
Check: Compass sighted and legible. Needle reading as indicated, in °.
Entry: 315 °
